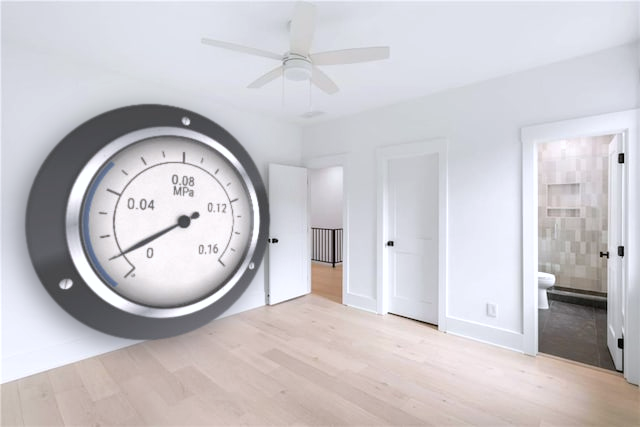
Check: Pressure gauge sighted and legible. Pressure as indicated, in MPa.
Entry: 0.01 MPa
